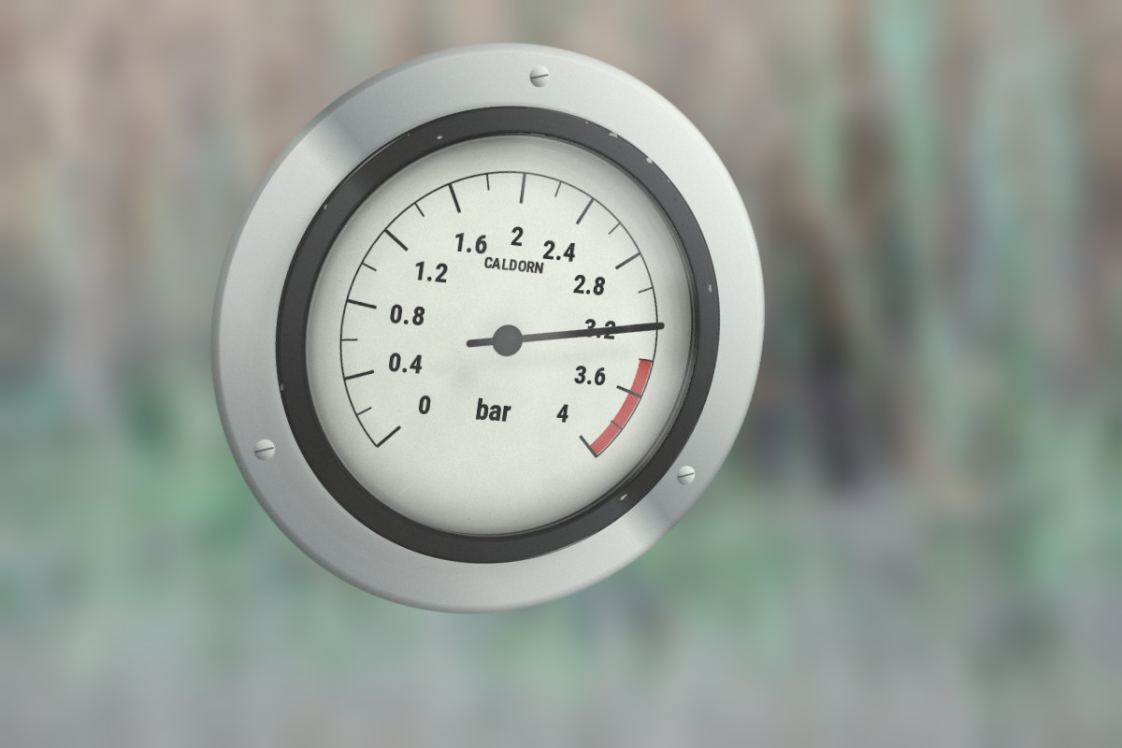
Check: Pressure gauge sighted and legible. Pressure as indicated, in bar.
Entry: 3.2 bar
